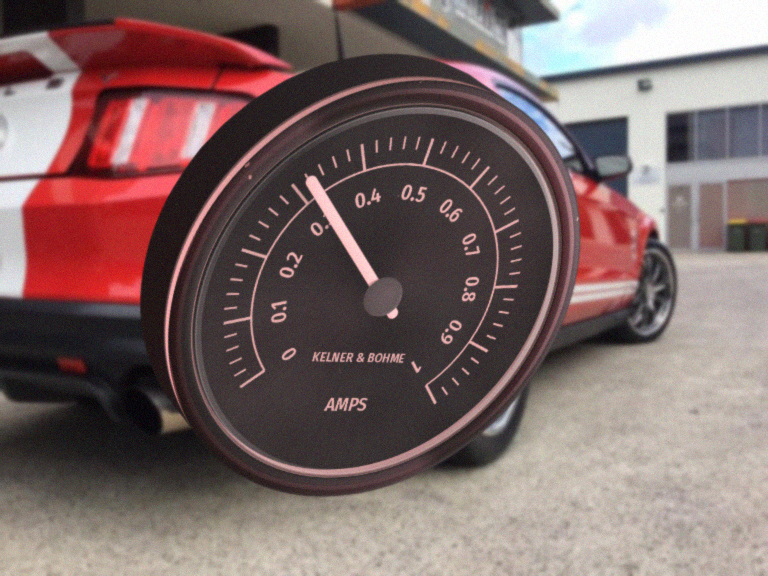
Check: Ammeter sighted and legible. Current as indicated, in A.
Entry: 0.32 A
